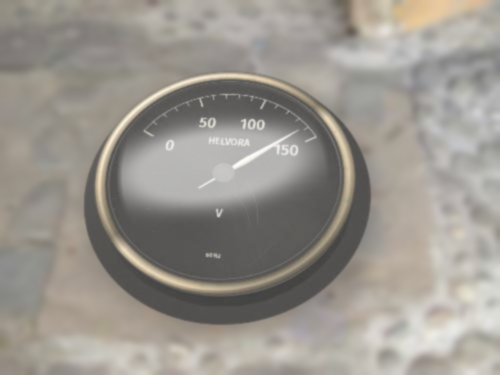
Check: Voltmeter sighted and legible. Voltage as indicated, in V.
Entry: 140 V
